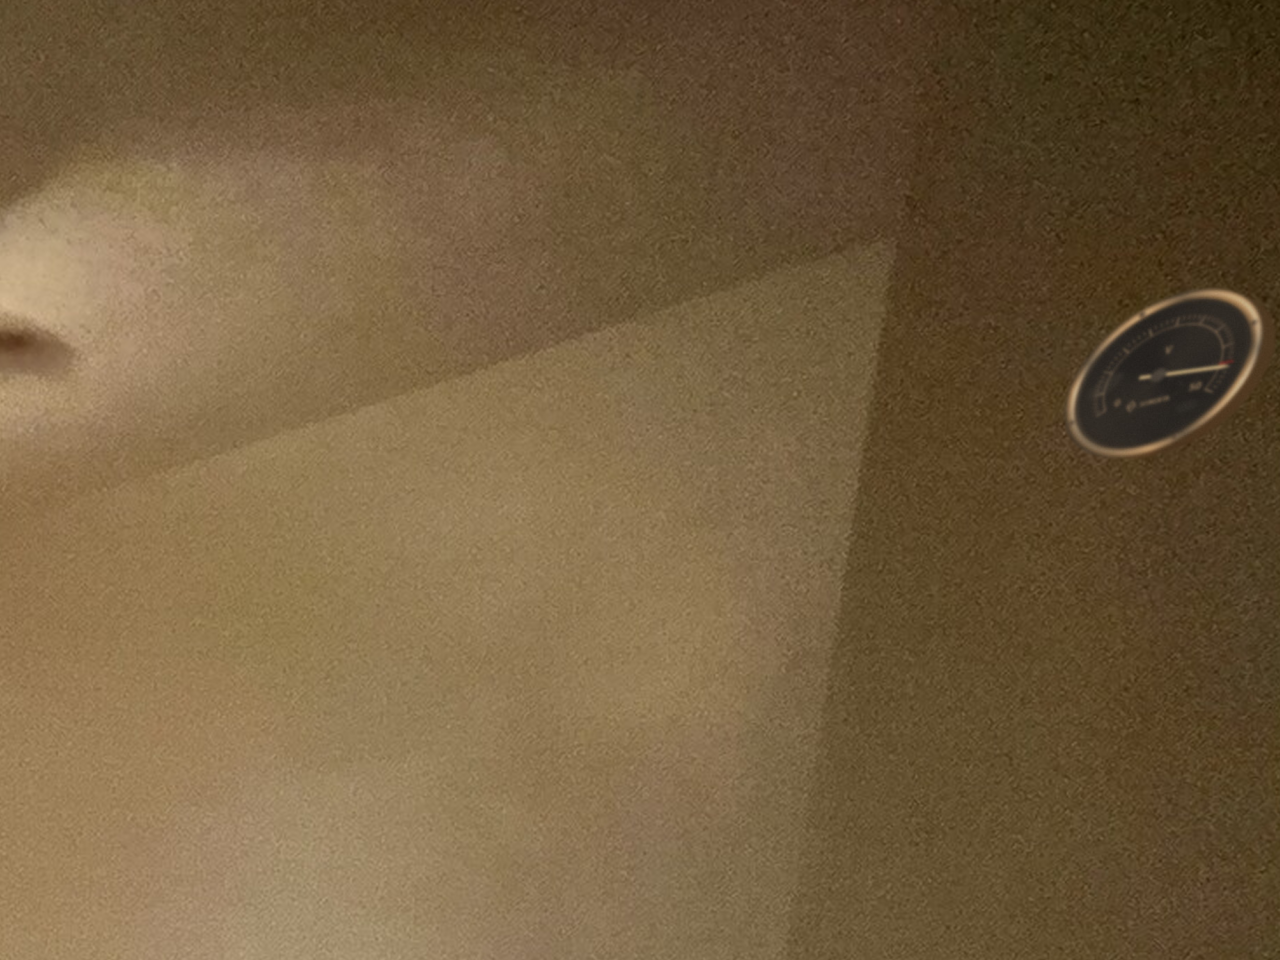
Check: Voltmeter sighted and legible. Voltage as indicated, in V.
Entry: 45 V
